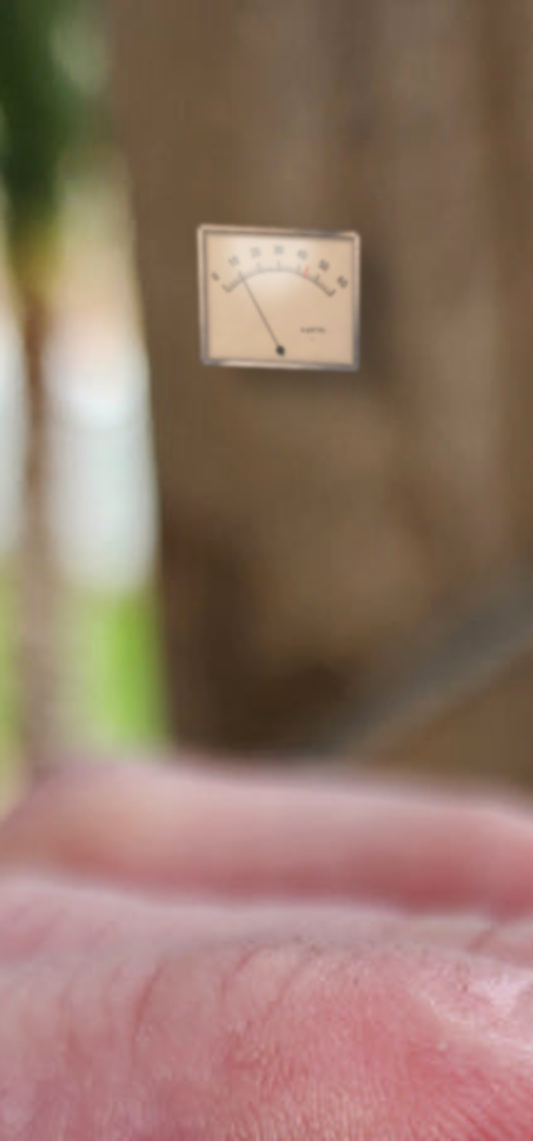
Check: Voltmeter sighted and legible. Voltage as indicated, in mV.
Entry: 10 mV
